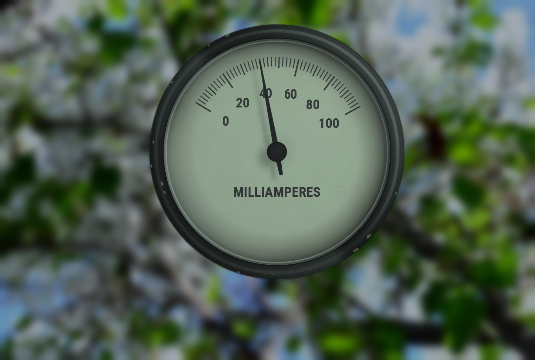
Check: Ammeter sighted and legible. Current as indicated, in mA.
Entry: 40 mA
